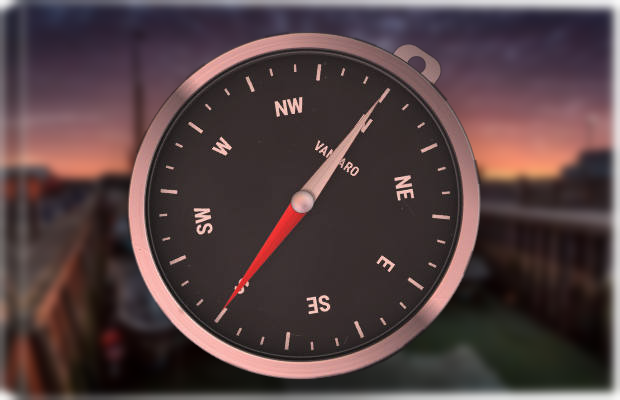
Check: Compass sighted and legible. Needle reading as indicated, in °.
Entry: 180 °
